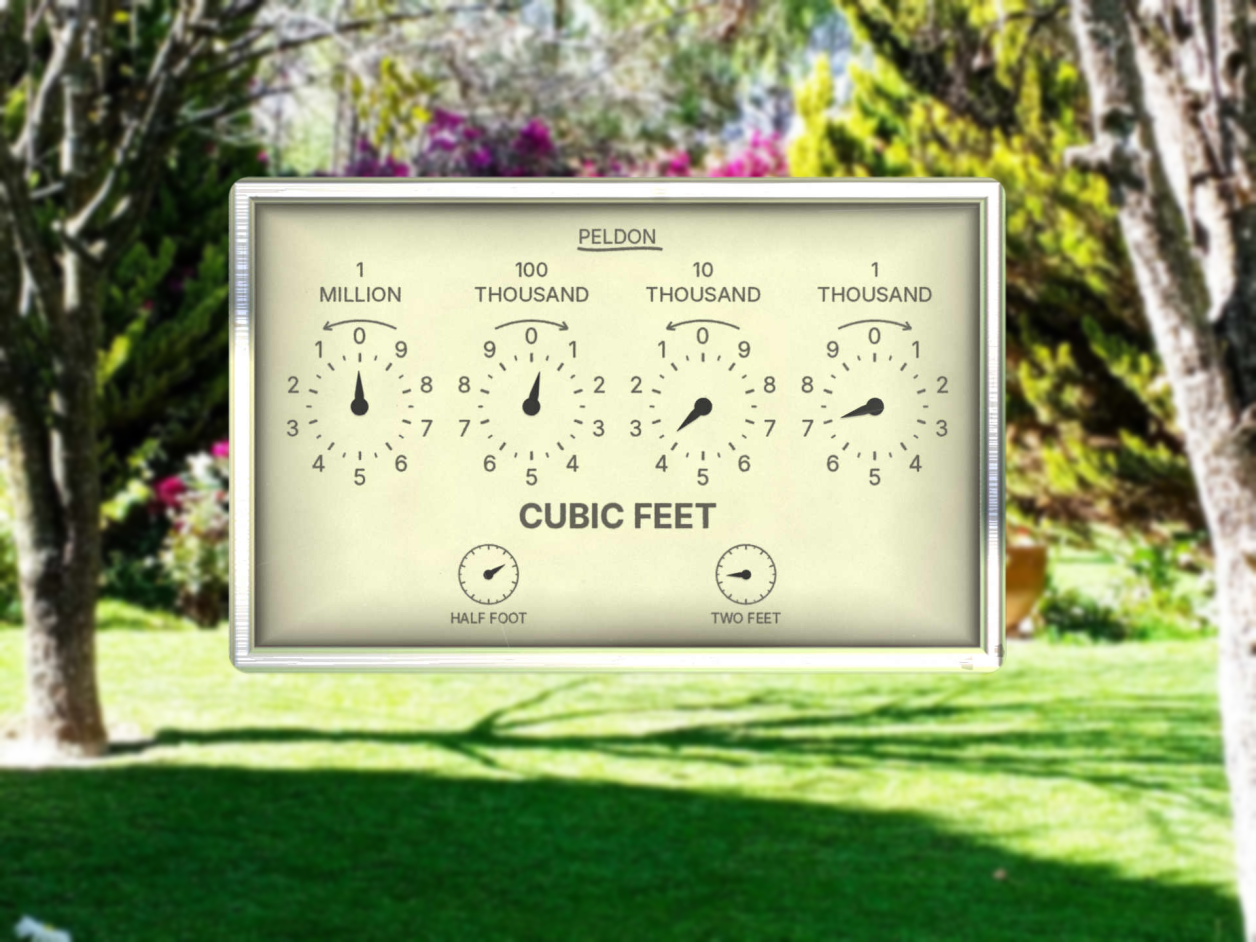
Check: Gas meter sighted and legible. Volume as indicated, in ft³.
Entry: 3700 ft³
